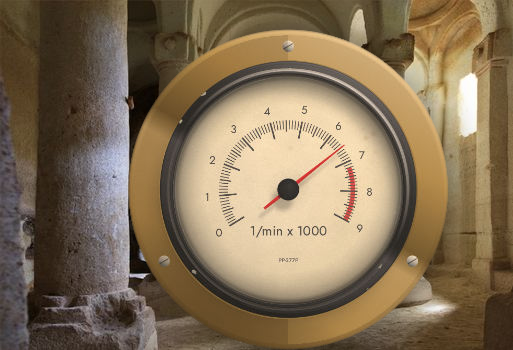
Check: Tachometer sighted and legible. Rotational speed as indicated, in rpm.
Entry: 6500 rpm
